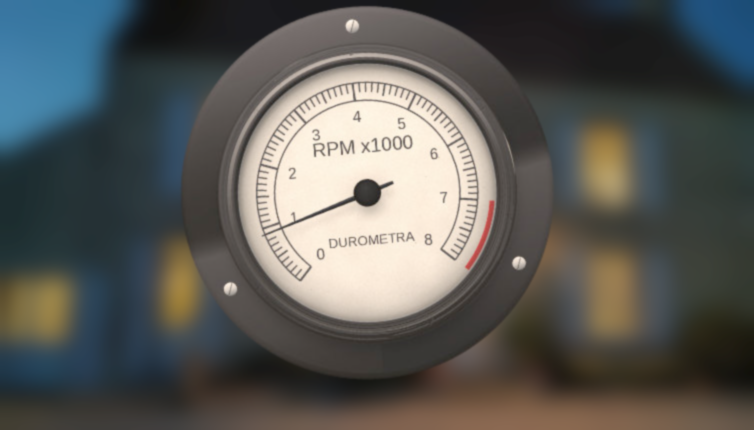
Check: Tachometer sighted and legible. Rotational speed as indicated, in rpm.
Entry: 900 rpm
